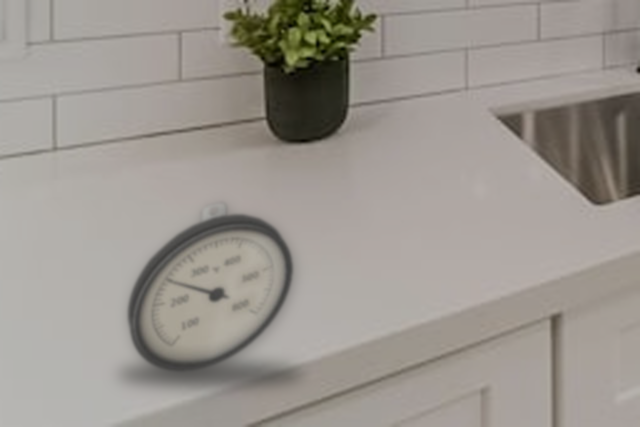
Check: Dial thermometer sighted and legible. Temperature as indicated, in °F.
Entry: 250 °F
